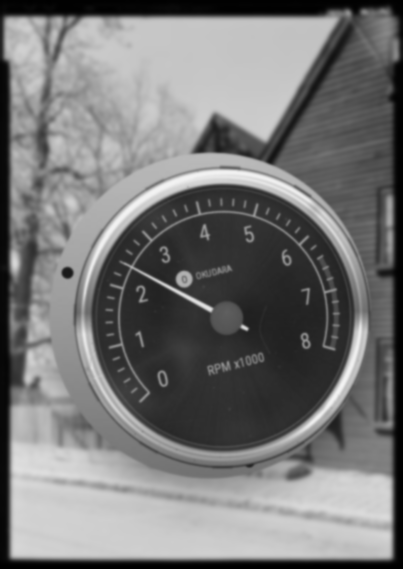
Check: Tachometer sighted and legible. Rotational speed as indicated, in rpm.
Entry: 2400 rpm
